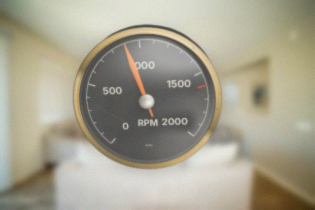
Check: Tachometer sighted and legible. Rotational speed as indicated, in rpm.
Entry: 900 rpm
